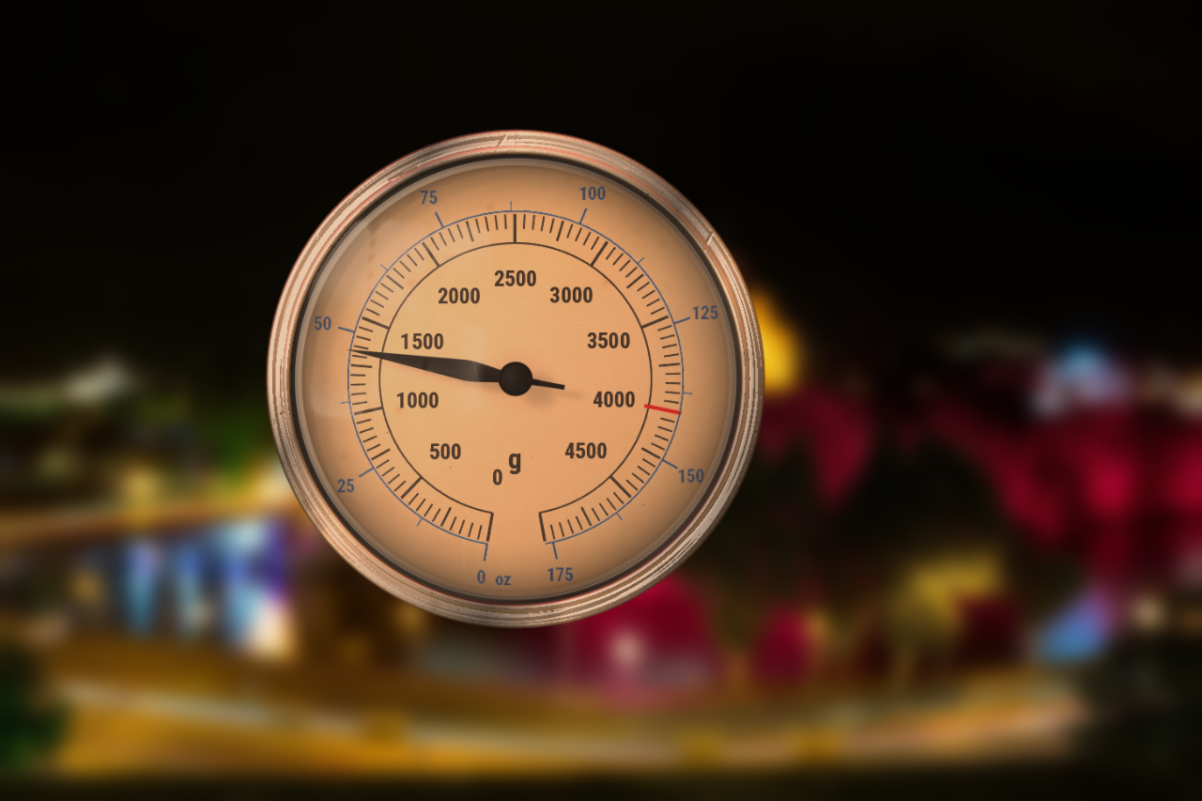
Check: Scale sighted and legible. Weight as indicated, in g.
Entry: 1325 g
